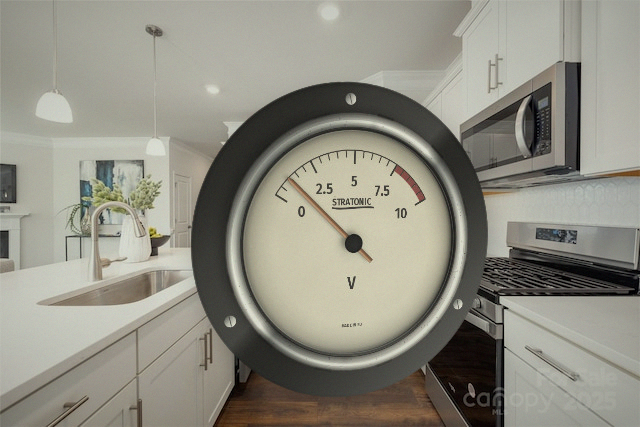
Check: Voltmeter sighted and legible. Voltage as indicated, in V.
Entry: 1 V
